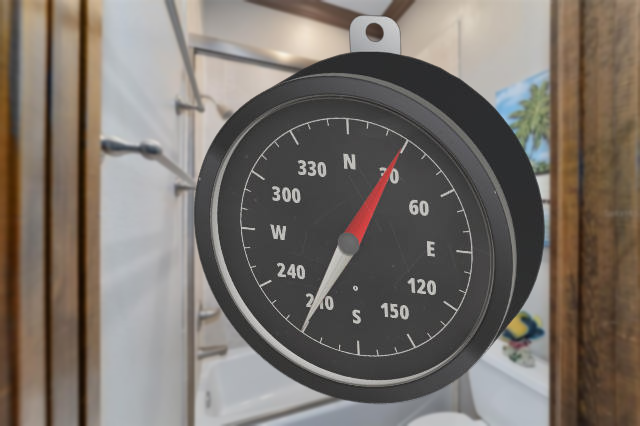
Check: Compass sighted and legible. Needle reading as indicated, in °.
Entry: 30 °
